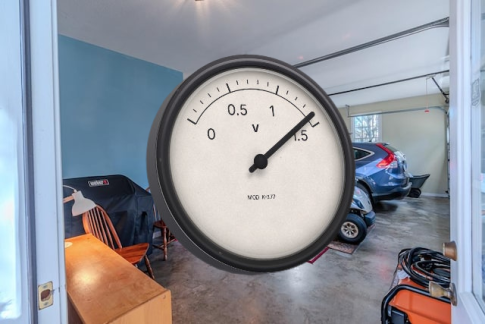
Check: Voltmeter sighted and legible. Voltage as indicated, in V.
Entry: 1.4 V
